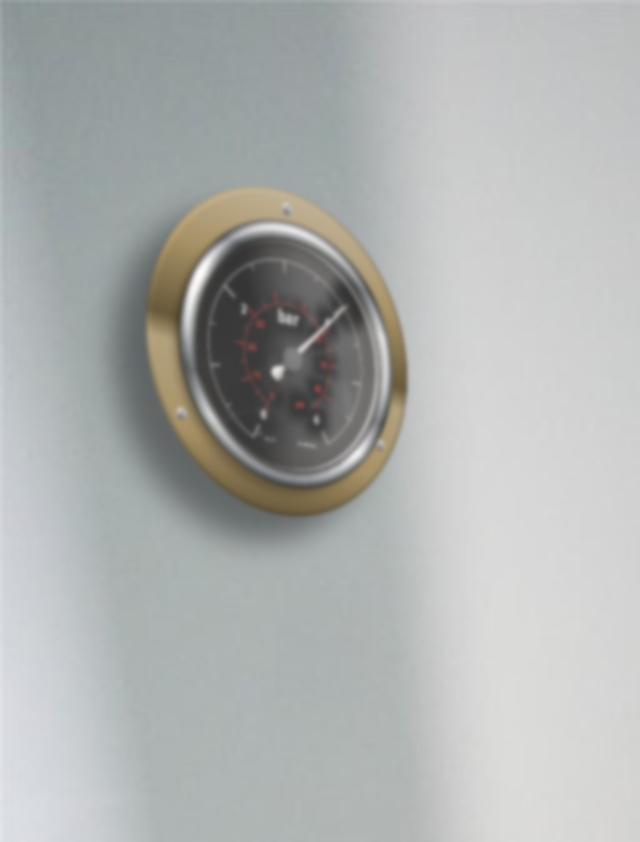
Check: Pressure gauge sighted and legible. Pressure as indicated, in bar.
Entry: 4 bar
